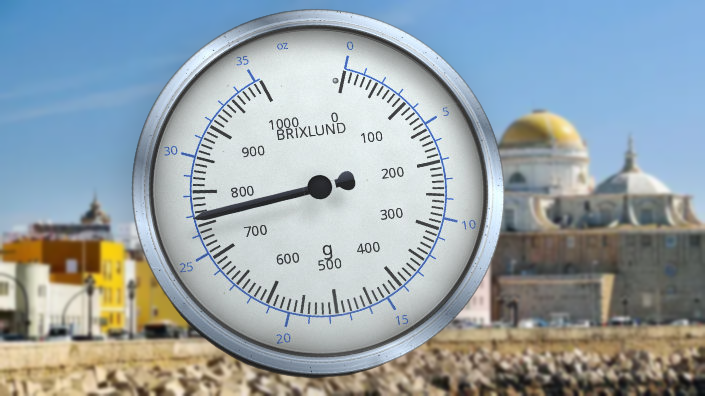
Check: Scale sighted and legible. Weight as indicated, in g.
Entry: 760 g
